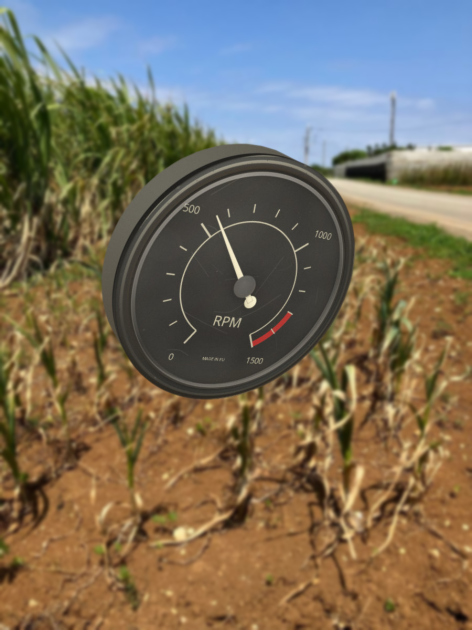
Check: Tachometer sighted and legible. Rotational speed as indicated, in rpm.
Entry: 550 rpm
